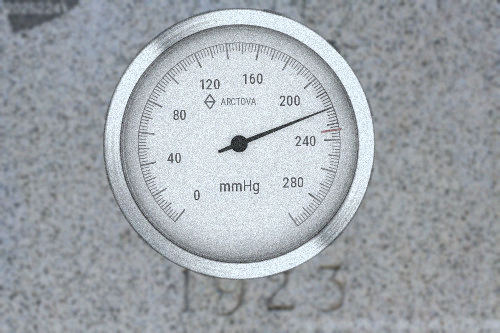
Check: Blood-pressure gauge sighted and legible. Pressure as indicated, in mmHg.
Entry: 220 mmHg
